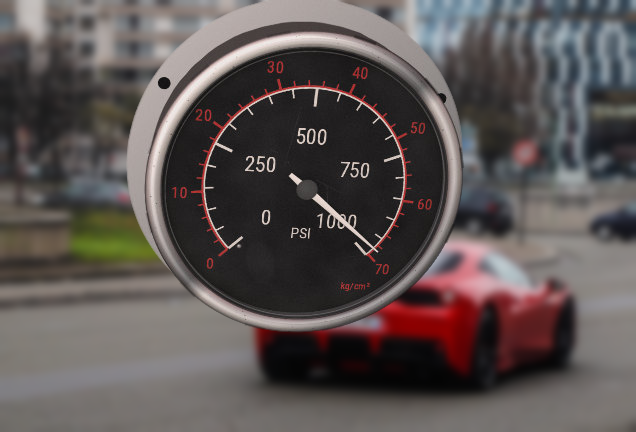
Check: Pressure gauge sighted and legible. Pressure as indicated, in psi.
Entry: 975 psi
